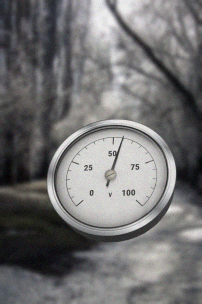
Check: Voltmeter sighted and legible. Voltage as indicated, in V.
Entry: 55 V
